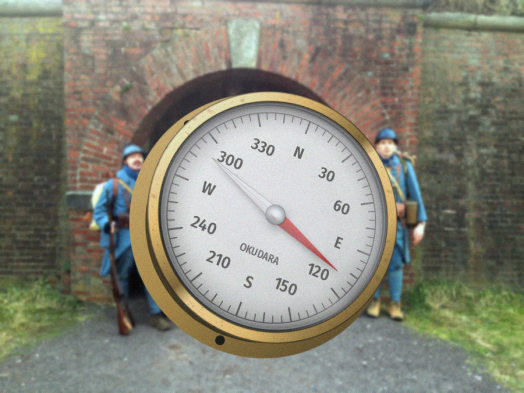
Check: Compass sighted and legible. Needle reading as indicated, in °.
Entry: 110 °
